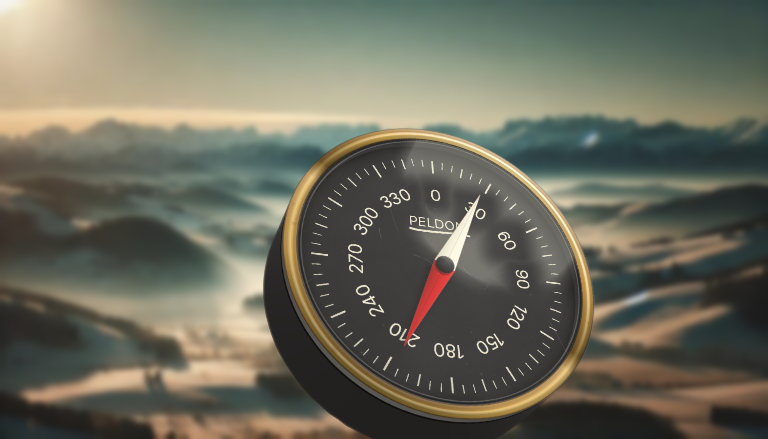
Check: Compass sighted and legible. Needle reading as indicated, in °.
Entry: 207.5 °
